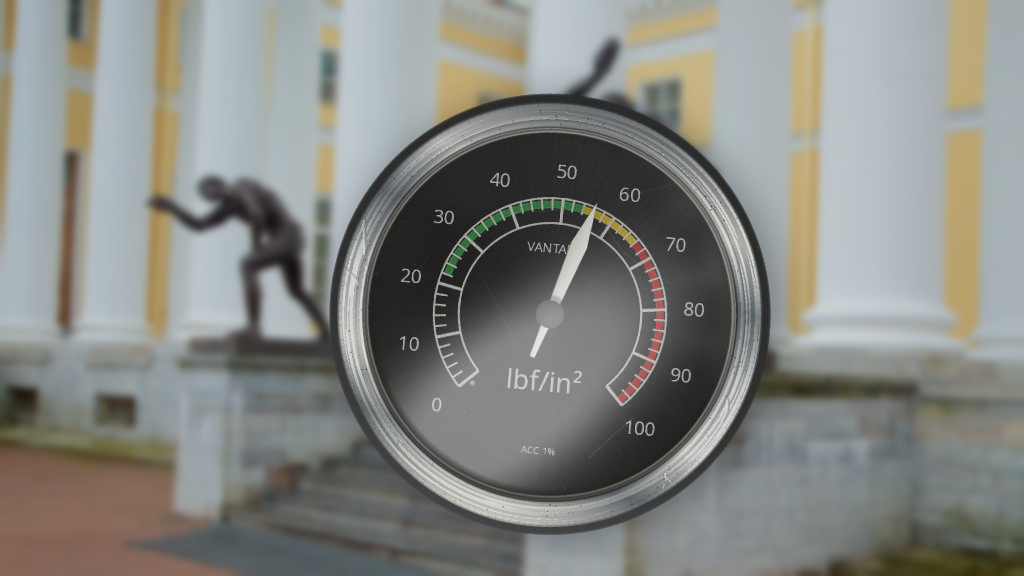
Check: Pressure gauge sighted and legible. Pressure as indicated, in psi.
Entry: 56 psi
